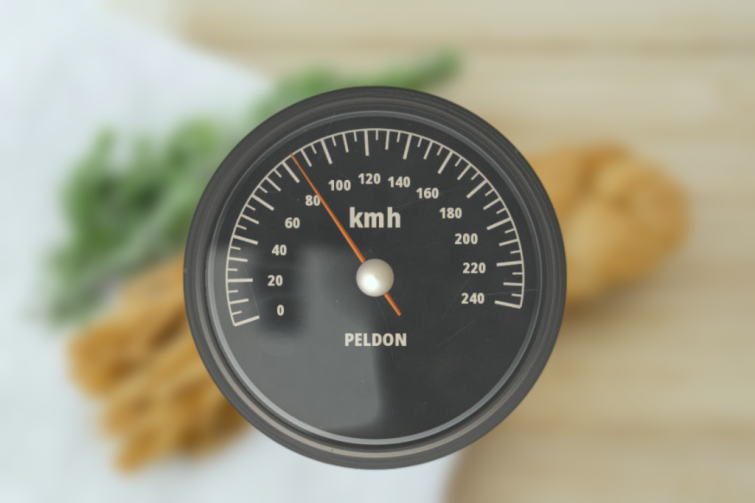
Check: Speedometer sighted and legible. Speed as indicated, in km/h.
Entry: 85 km/h
